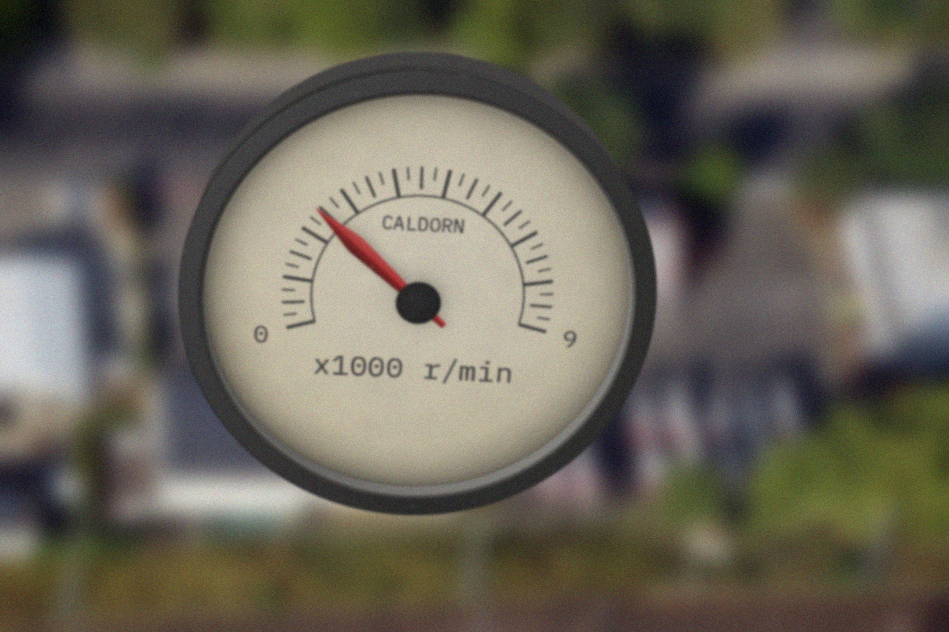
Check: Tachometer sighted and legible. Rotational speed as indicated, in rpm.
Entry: 2500 rpm
